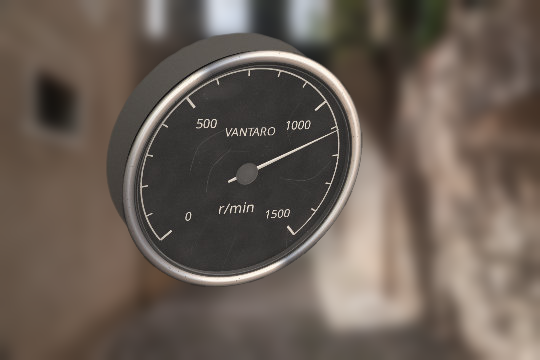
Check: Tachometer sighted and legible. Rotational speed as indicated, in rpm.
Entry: 1100 rpm
